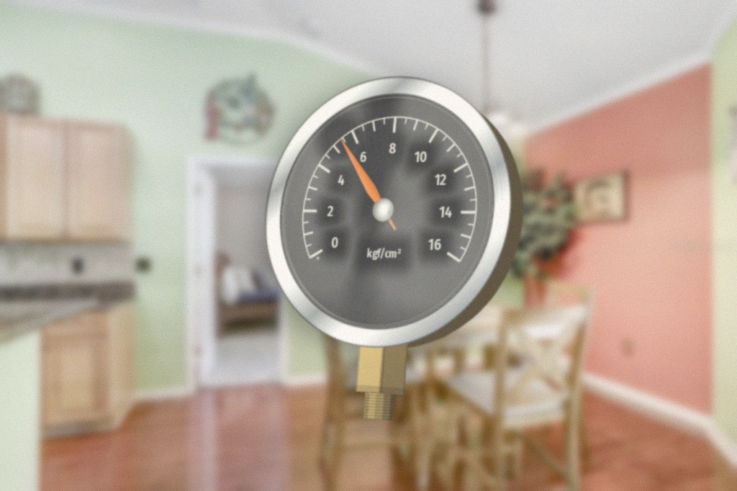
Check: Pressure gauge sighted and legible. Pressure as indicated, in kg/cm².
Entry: 5.5 kg/cm²
